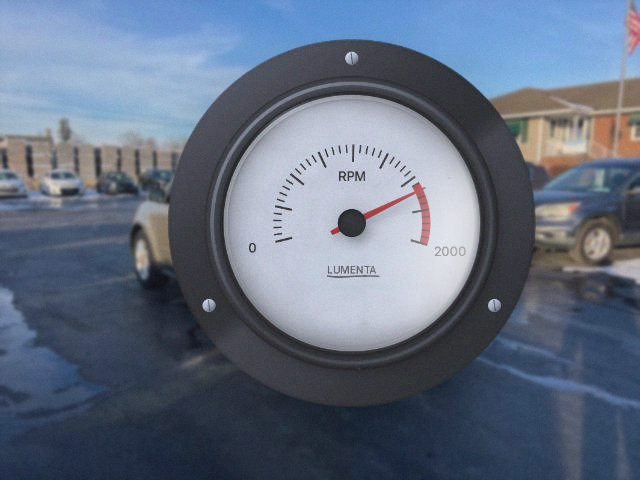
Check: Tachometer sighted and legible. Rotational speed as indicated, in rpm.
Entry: 1600 rpm
